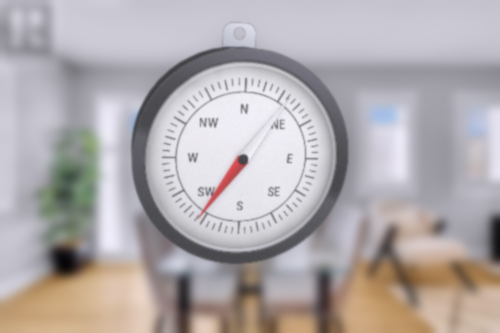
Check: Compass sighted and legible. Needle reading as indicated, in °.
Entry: 215 °
